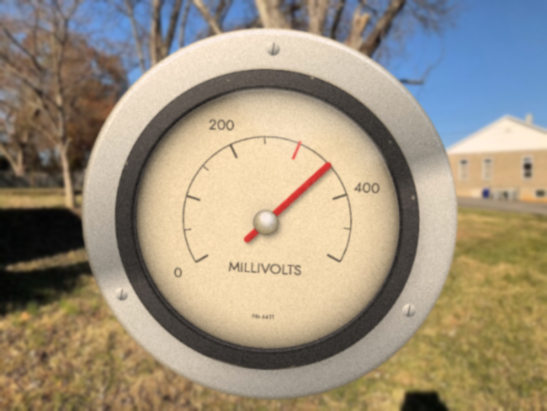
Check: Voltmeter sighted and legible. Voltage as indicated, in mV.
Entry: 350 mV
